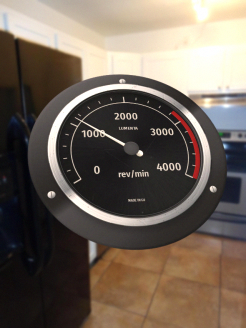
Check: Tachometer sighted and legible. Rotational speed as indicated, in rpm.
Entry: 1100 rpm
